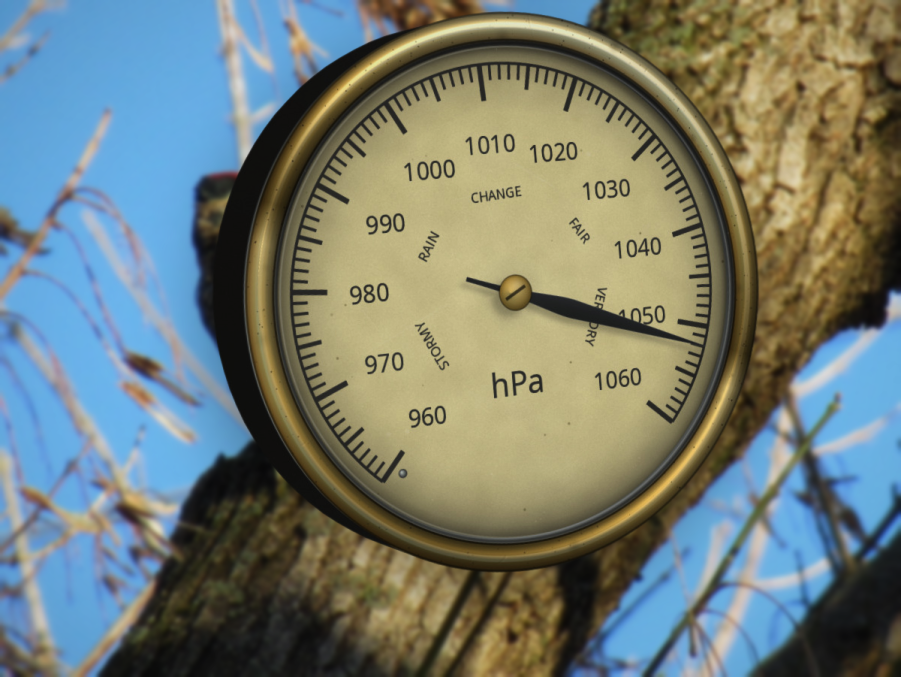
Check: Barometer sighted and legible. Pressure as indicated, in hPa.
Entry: 1052 hPa
